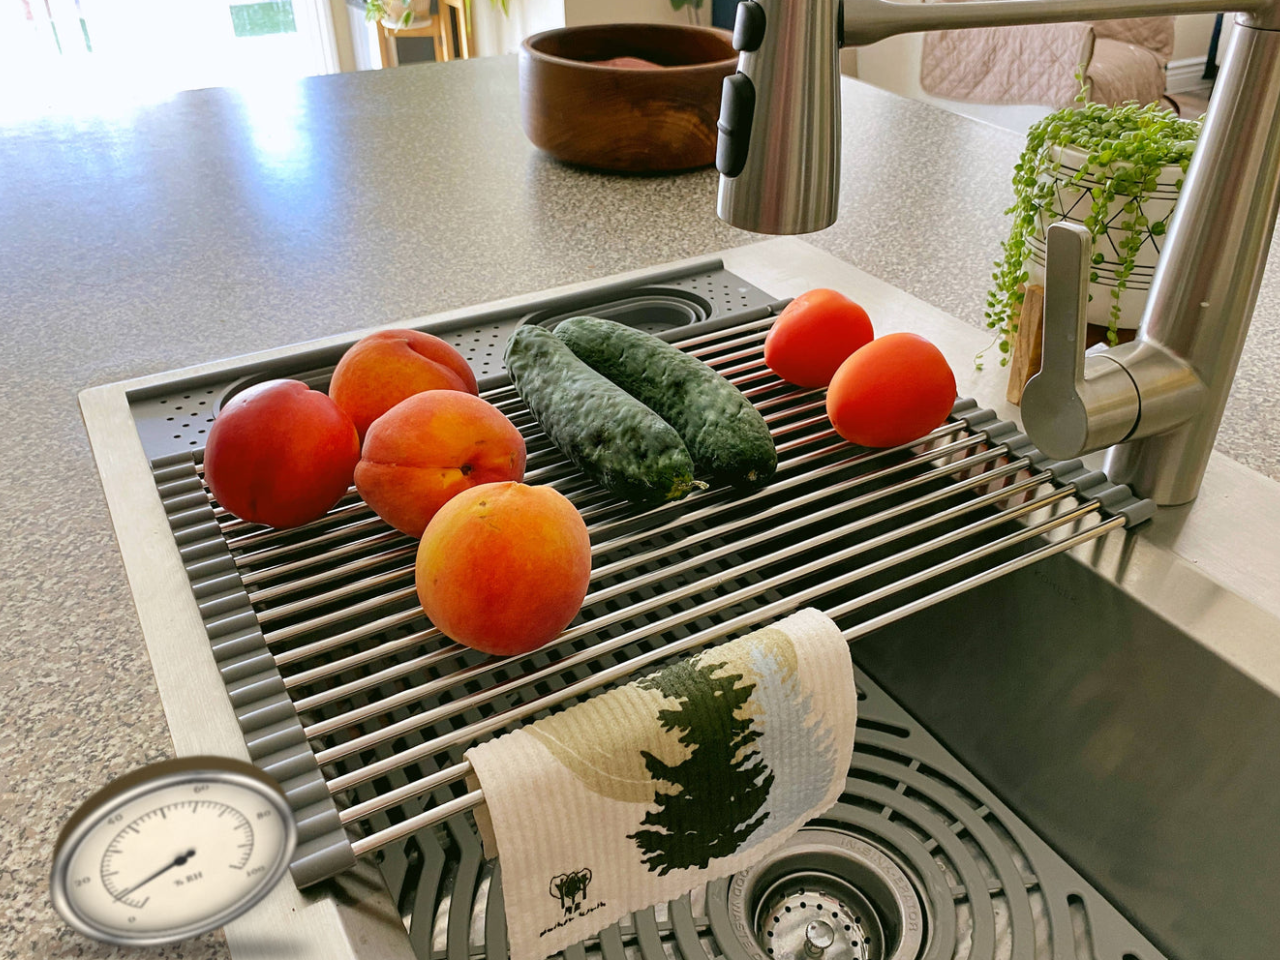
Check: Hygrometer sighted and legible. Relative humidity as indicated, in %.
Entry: 10 %
